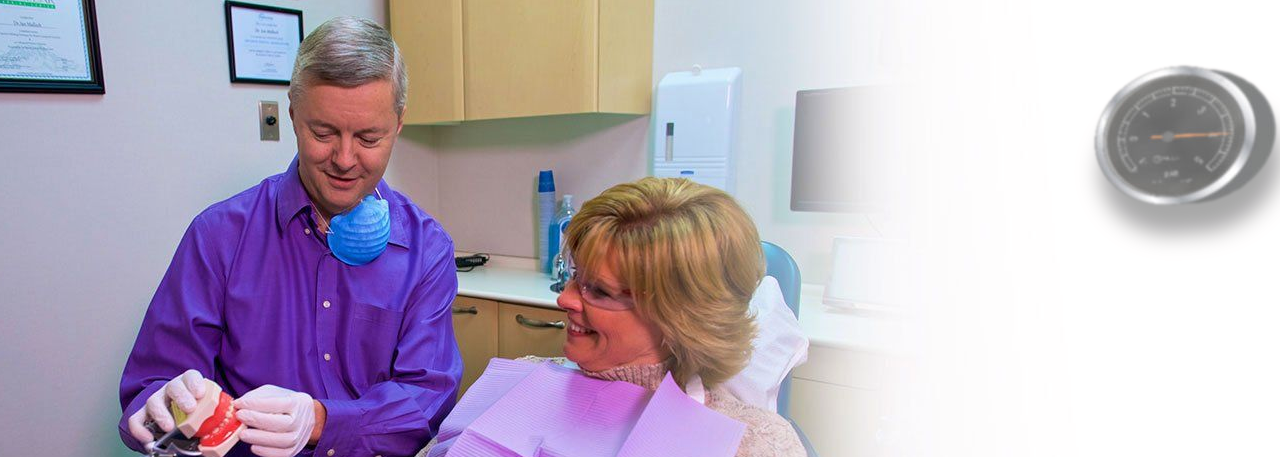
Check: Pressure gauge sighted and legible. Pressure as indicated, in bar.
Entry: 4 bar
